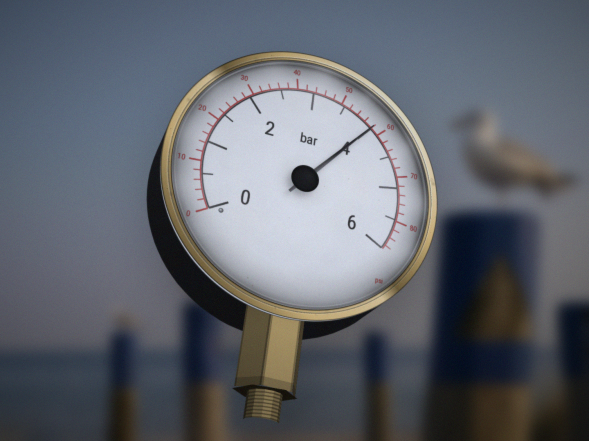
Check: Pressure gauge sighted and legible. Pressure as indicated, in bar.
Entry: 4 bar
